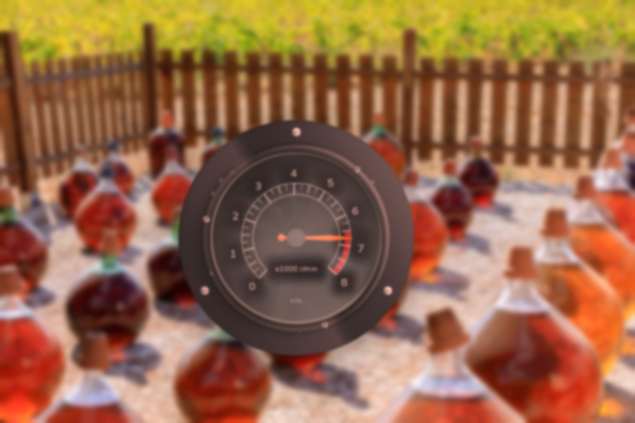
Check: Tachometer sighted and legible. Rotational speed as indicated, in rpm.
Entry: 6750 rpm
